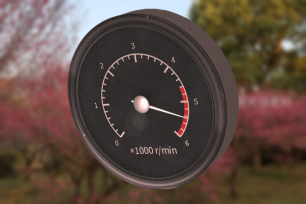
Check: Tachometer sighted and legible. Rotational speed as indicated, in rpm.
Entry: 5400 rpm
